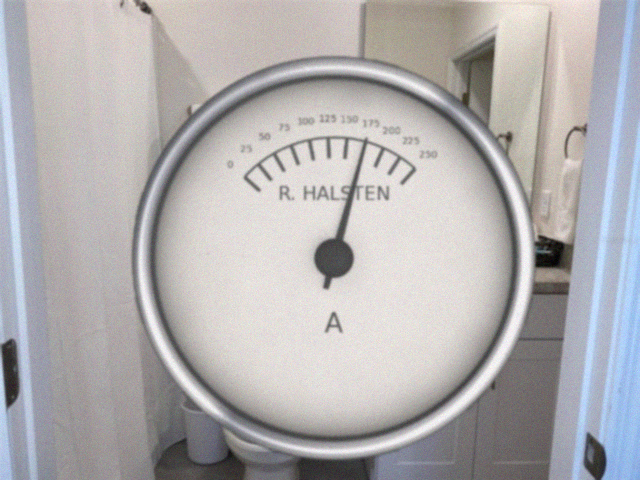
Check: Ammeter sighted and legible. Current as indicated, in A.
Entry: 175 A
